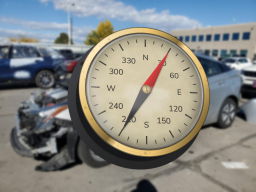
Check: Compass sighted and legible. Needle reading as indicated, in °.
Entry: 30 °
